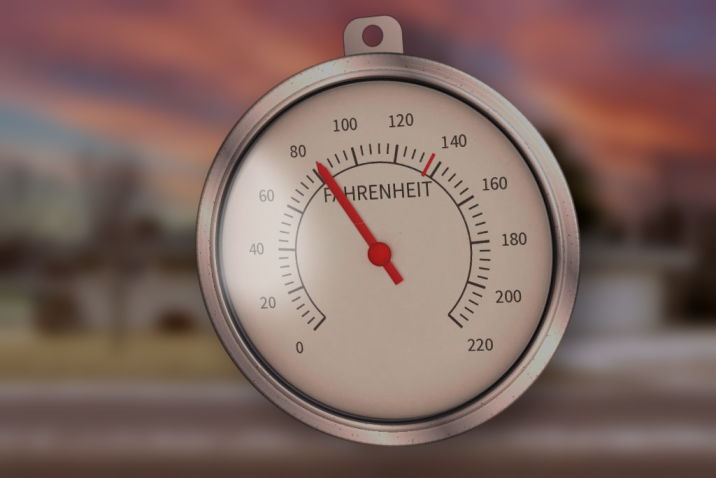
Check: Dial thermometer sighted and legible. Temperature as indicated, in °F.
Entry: 84 °F
